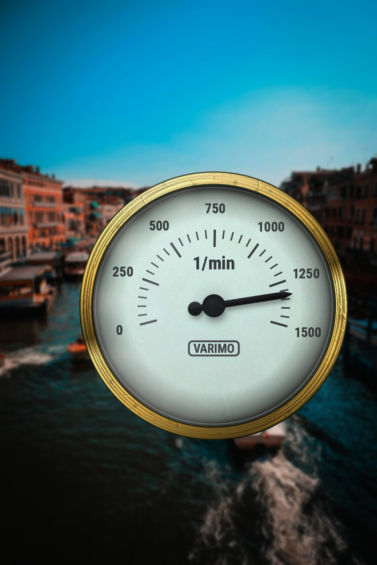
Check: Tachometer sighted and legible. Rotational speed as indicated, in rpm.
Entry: 1325 rpm
